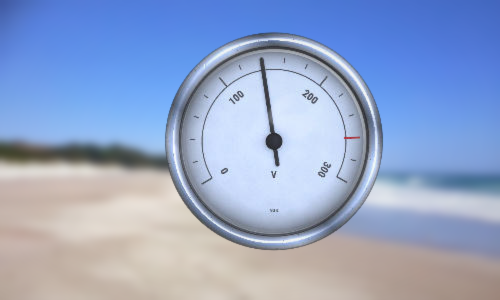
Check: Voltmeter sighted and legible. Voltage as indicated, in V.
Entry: 140 V
